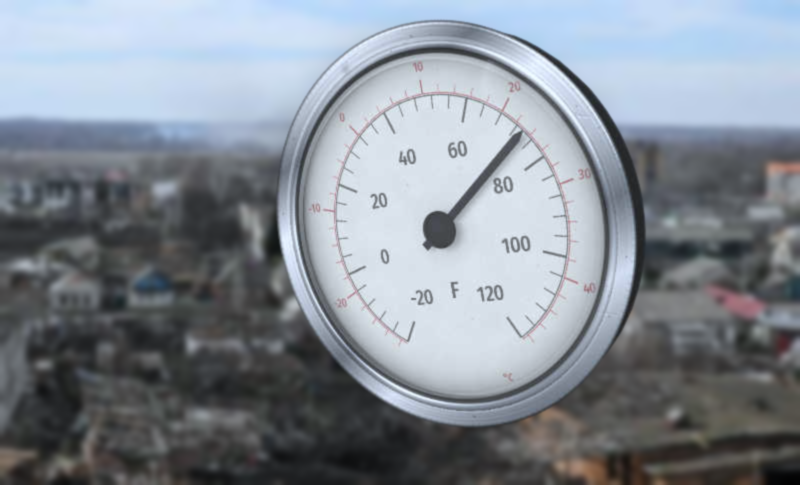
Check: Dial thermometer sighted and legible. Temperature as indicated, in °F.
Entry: 74 °F
